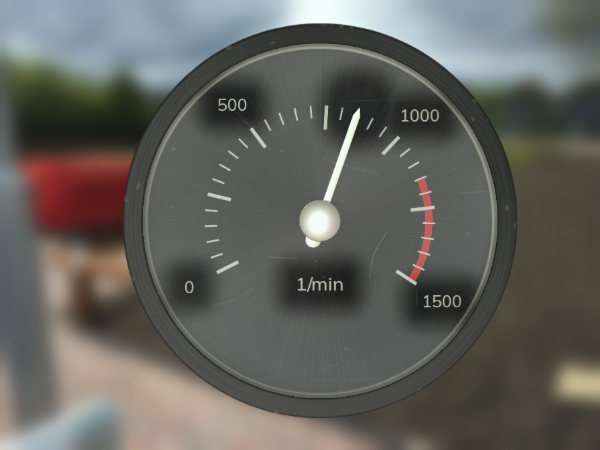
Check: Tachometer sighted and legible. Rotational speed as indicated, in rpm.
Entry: 850 rpm
